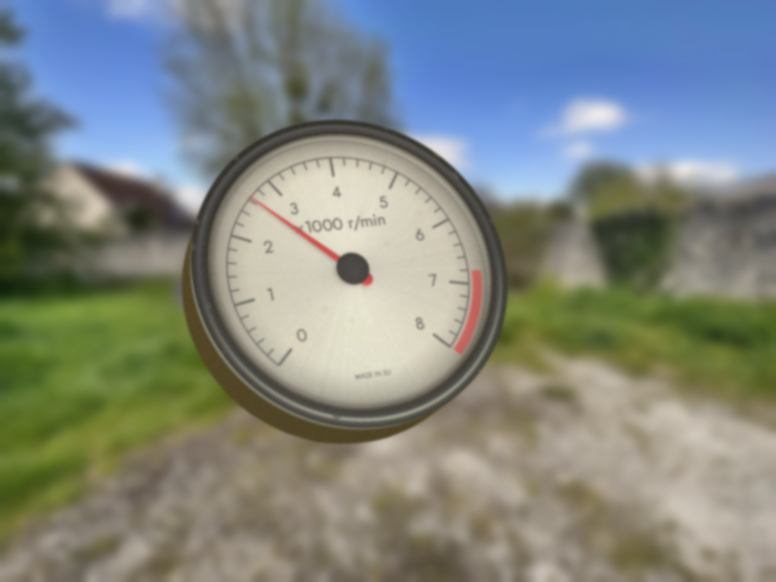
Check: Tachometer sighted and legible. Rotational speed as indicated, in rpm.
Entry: 2600 rpm
